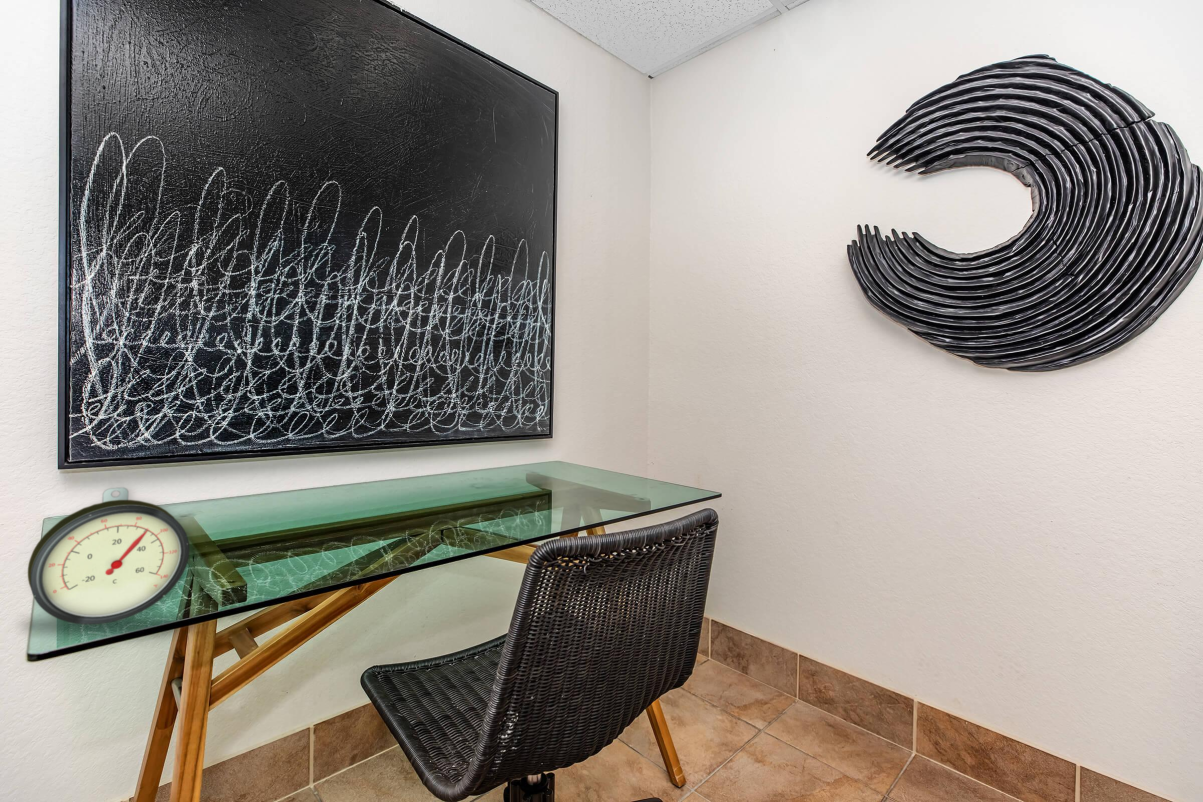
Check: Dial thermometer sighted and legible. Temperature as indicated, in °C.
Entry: 32 °C
